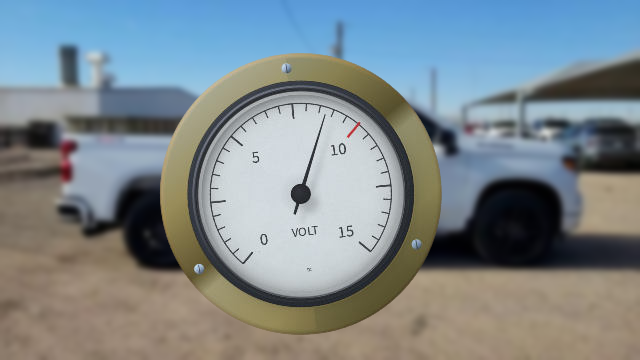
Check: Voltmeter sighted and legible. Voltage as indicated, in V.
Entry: 8.75 V
